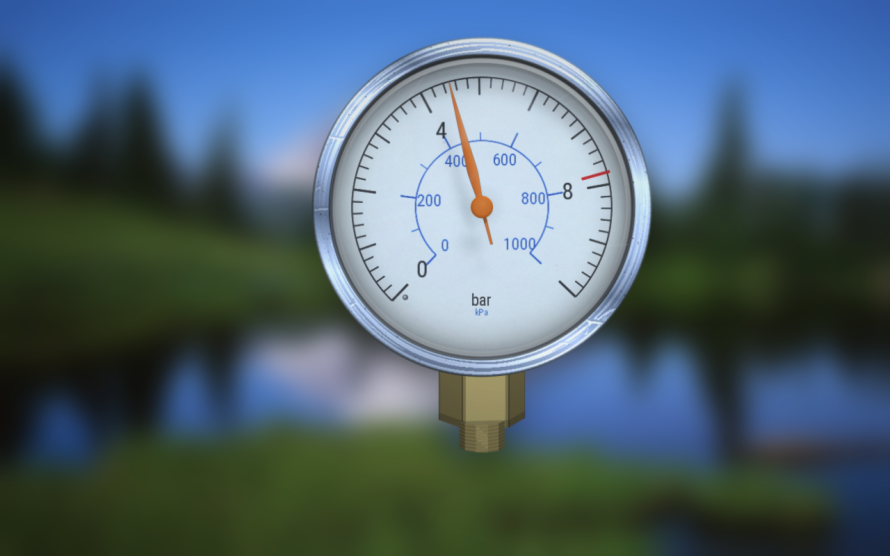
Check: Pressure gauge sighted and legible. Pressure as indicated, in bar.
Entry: 4.5 bar
